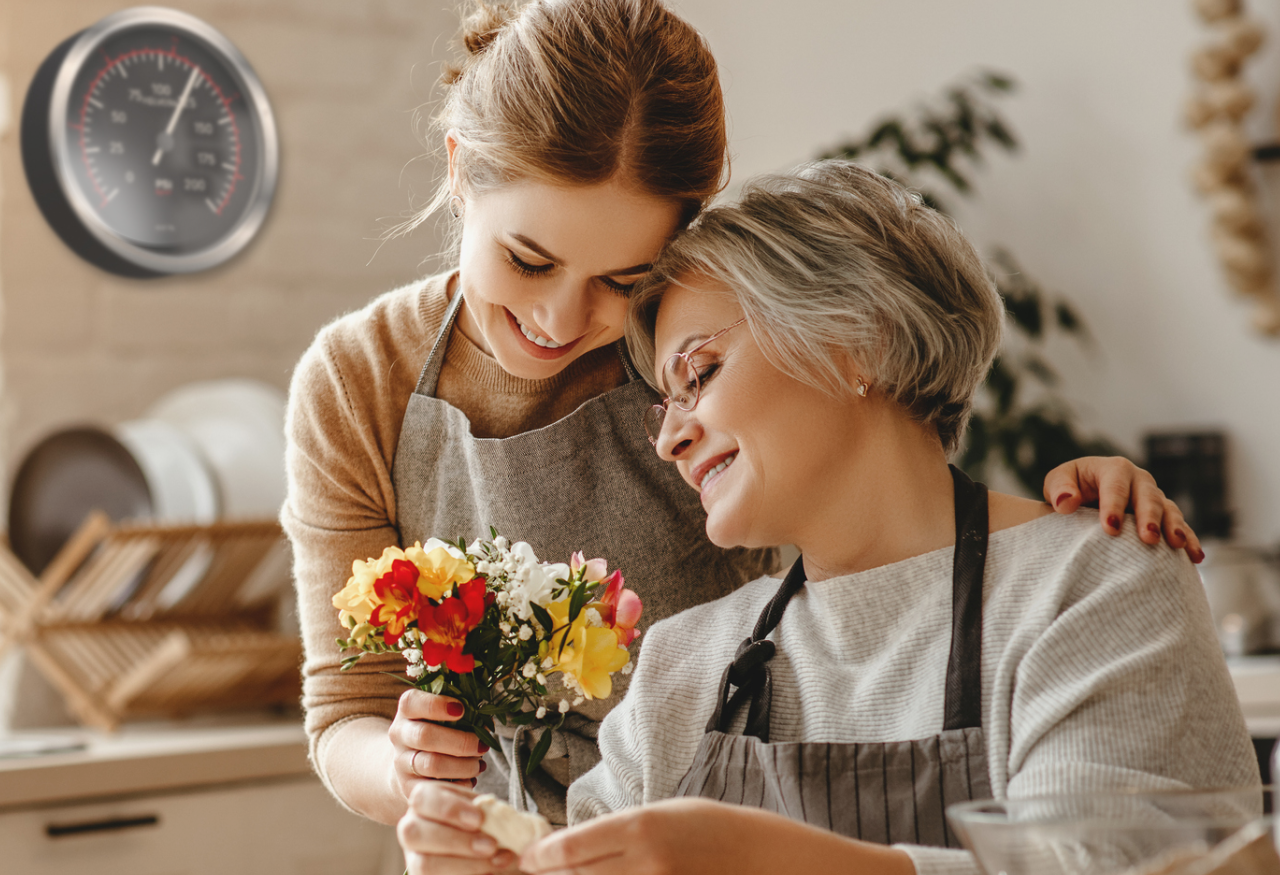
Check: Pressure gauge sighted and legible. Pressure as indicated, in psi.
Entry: 120 psi
